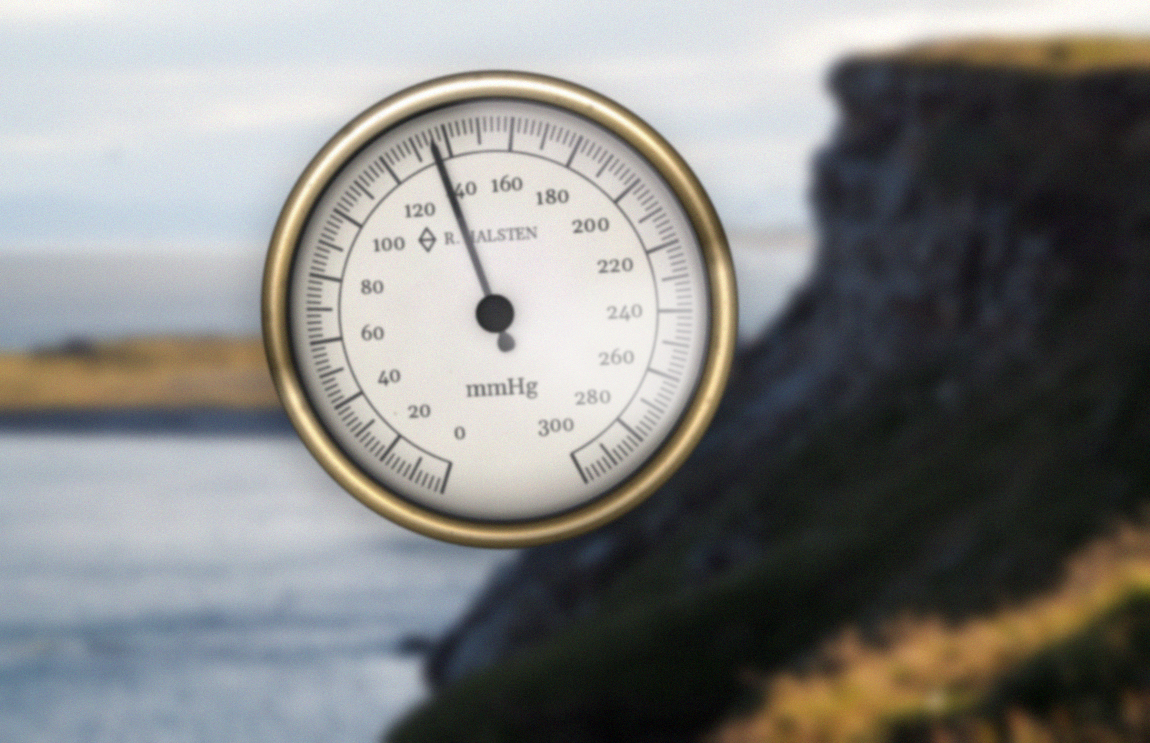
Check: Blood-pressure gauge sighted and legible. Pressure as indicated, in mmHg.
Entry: 136 mmHg
